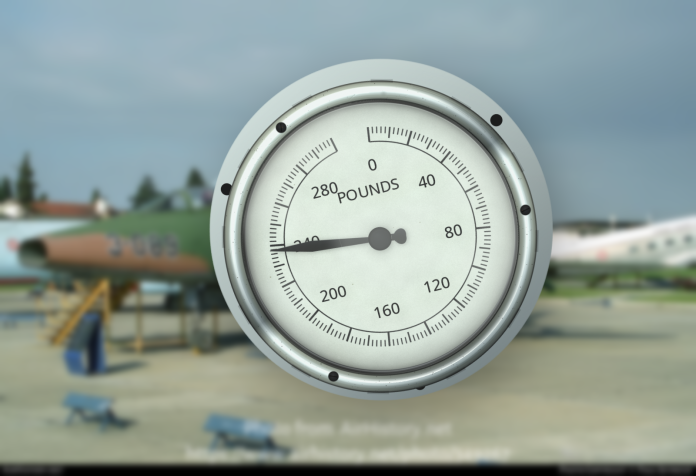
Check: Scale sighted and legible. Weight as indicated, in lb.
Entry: 238 lb
